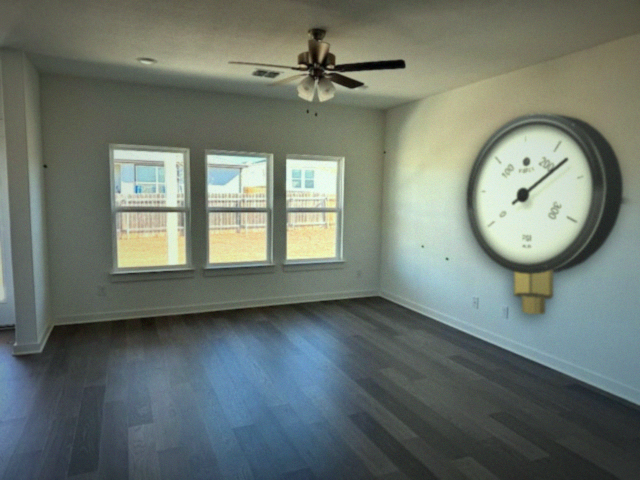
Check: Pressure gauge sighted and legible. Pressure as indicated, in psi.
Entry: 225 psi
